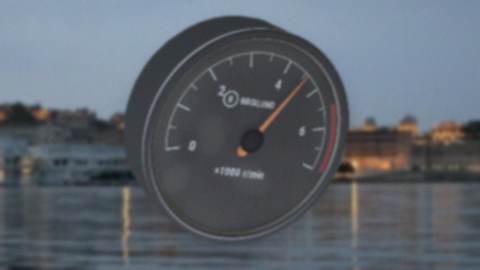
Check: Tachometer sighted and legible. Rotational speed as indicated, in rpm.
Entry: 4500 rpm
